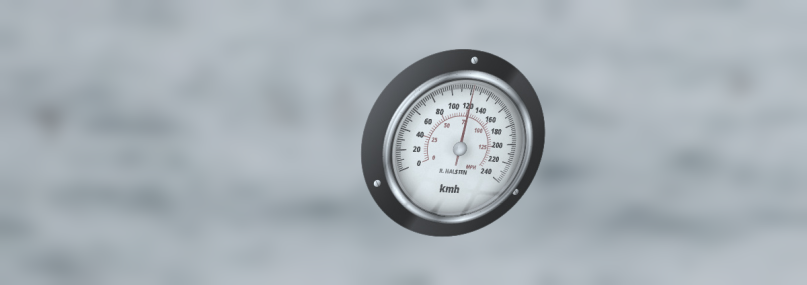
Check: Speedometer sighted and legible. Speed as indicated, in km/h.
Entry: 120 km/h
